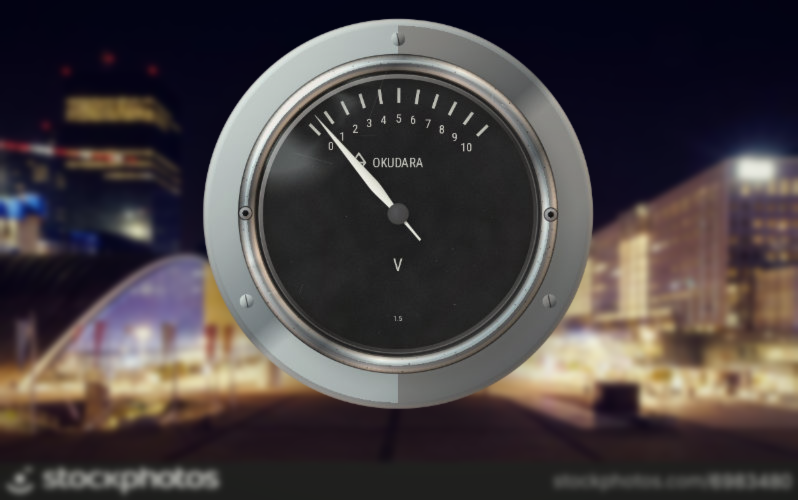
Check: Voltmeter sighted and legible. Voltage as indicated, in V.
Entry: 0.5 V
